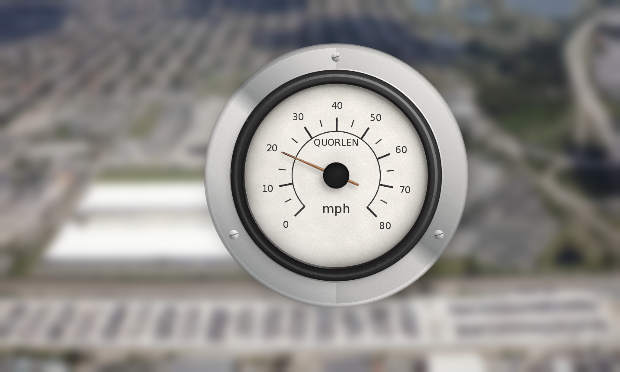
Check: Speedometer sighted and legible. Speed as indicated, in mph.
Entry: 20 mph
